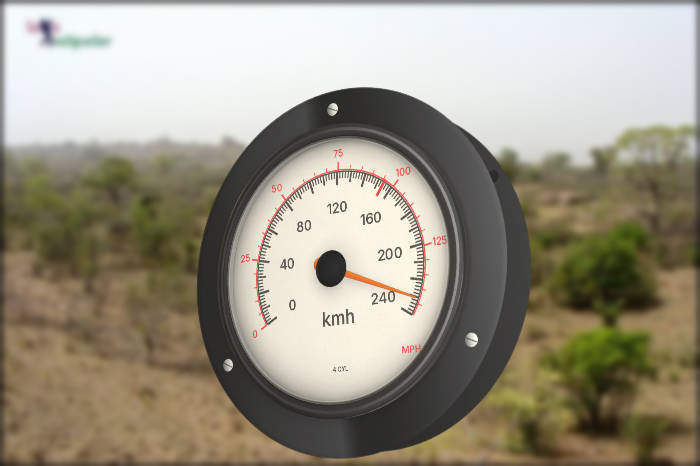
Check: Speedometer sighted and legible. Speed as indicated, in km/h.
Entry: 230 km/h
